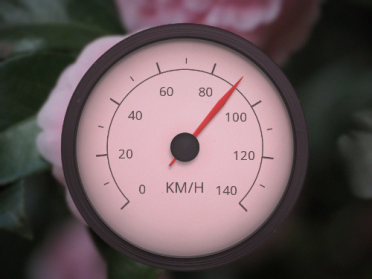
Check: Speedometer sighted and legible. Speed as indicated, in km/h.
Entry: 90 km/h
